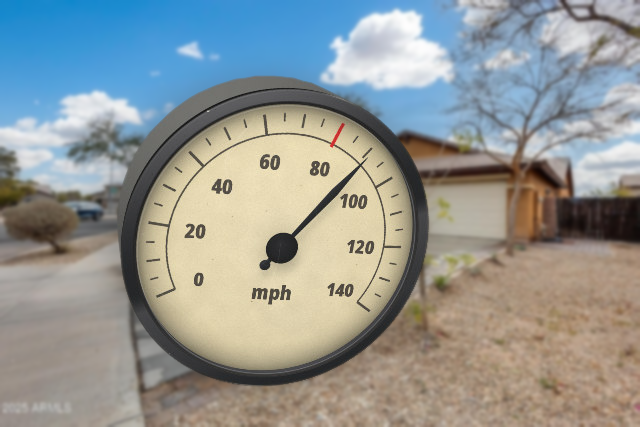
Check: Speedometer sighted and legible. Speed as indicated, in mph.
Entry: 90 mph
